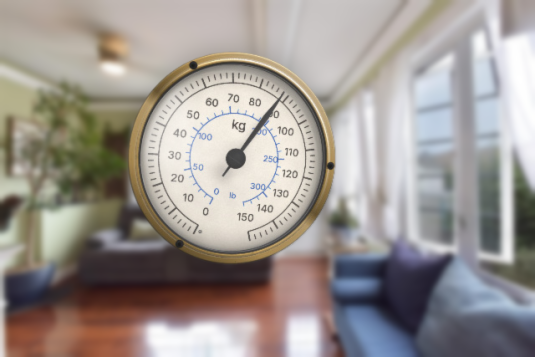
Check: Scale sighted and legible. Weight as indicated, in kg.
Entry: 88 kg
